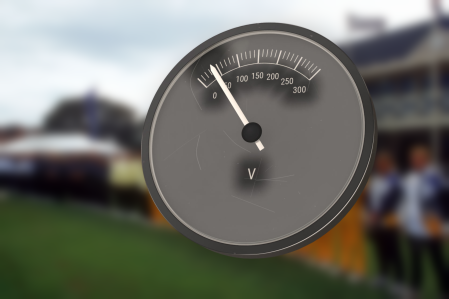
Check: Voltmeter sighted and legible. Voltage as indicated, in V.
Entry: 40 V
